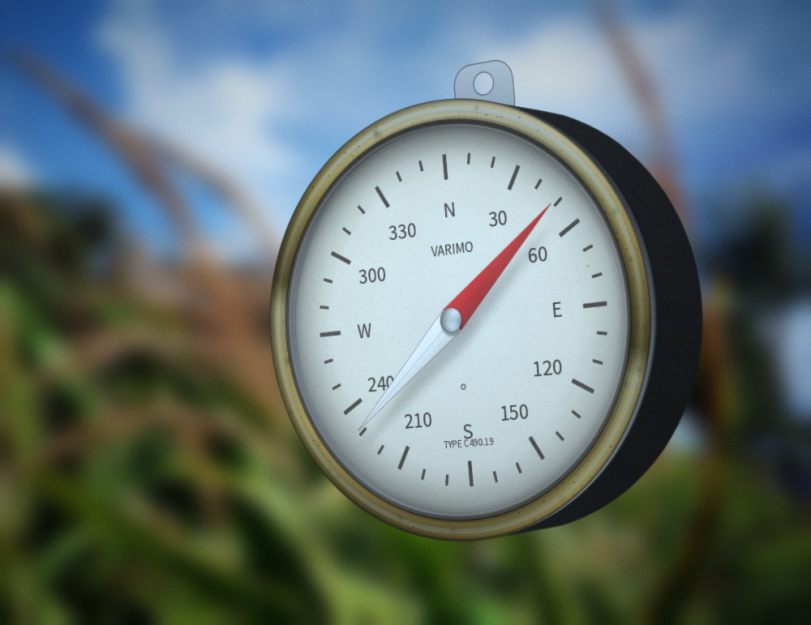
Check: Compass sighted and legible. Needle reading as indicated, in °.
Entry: 50 °
